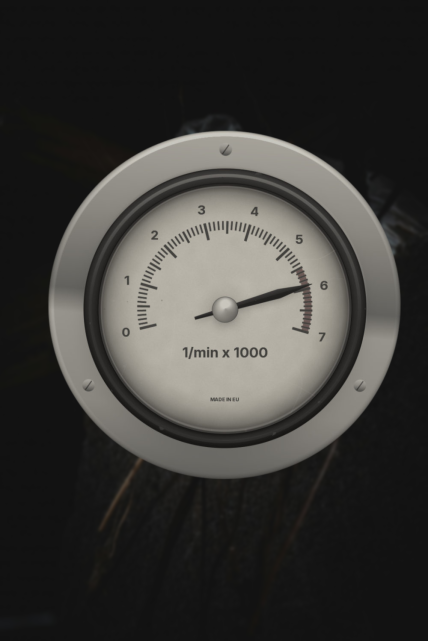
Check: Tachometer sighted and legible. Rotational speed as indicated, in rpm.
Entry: 5900 rpm
